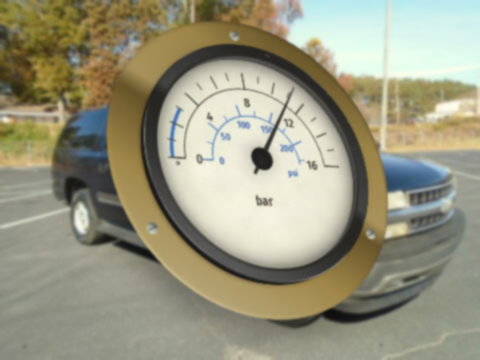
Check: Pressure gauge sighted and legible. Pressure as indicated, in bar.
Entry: 11 bar
